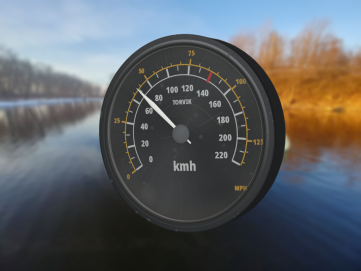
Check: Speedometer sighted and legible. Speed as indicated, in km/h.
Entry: 70 km/h
